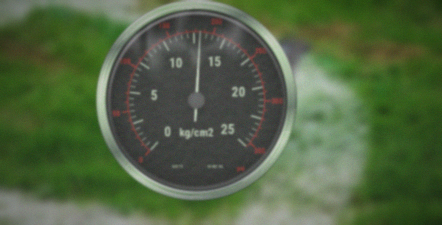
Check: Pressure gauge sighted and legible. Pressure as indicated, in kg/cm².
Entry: 13 kg/cm²
